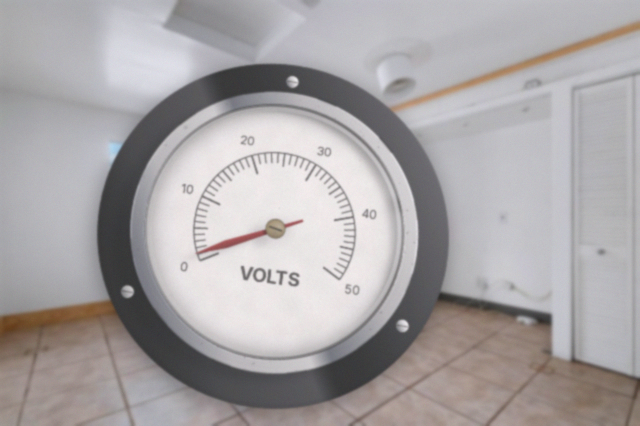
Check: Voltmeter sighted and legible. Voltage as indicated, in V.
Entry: 1 V
